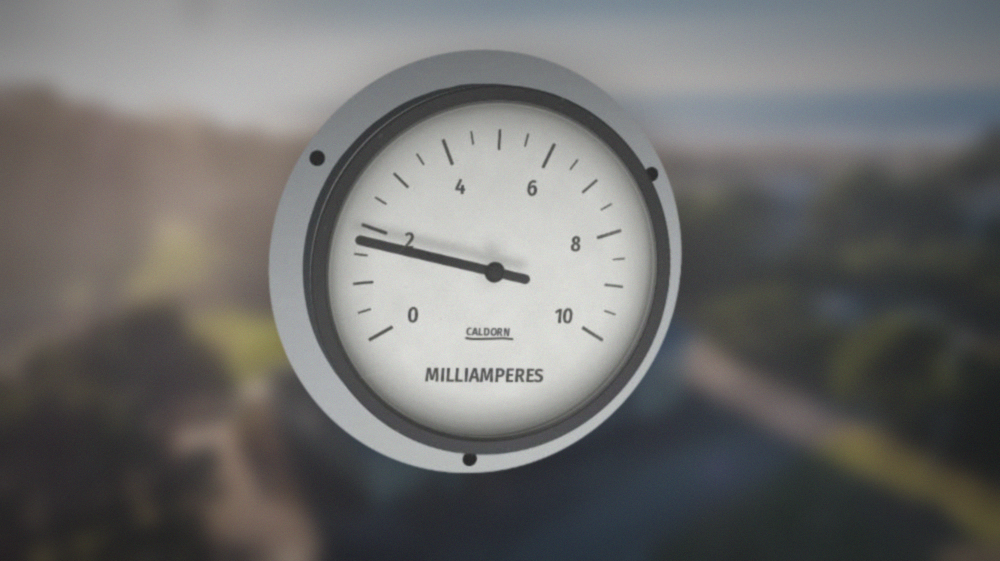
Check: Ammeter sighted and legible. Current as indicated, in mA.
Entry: 1.75 mA
